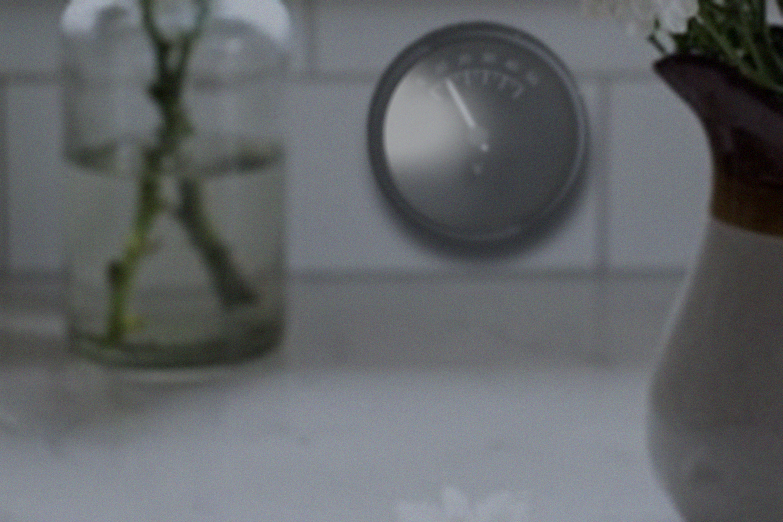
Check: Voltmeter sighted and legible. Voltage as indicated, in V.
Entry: 10 V
